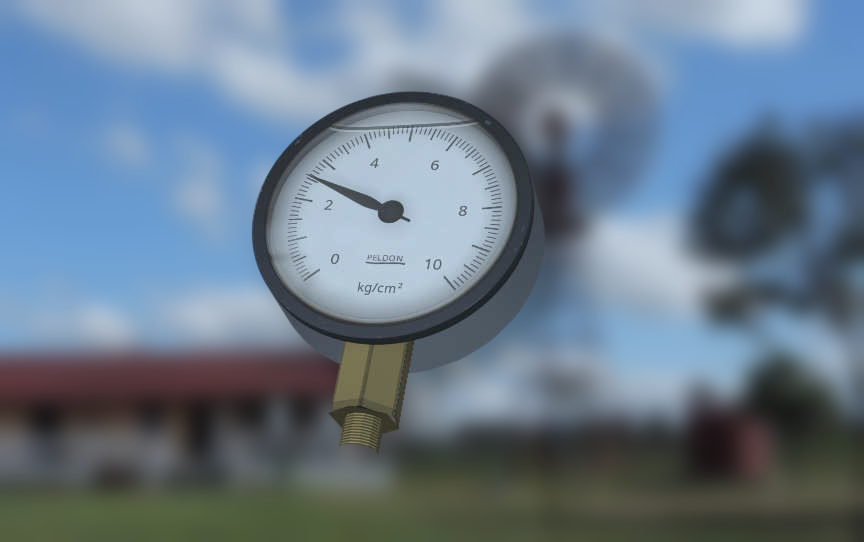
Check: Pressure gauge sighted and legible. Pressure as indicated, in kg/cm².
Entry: 2.5 kg/cm²
